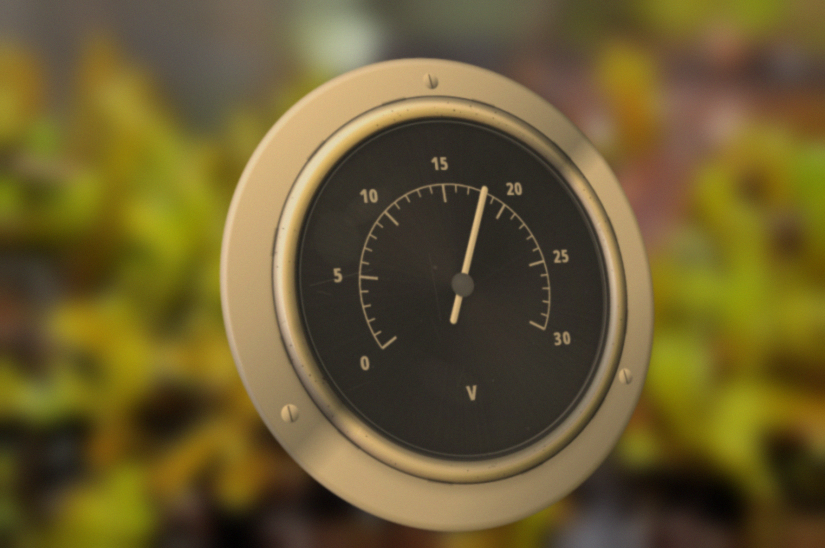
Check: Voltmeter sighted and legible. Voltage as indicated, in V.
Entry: 18 V
